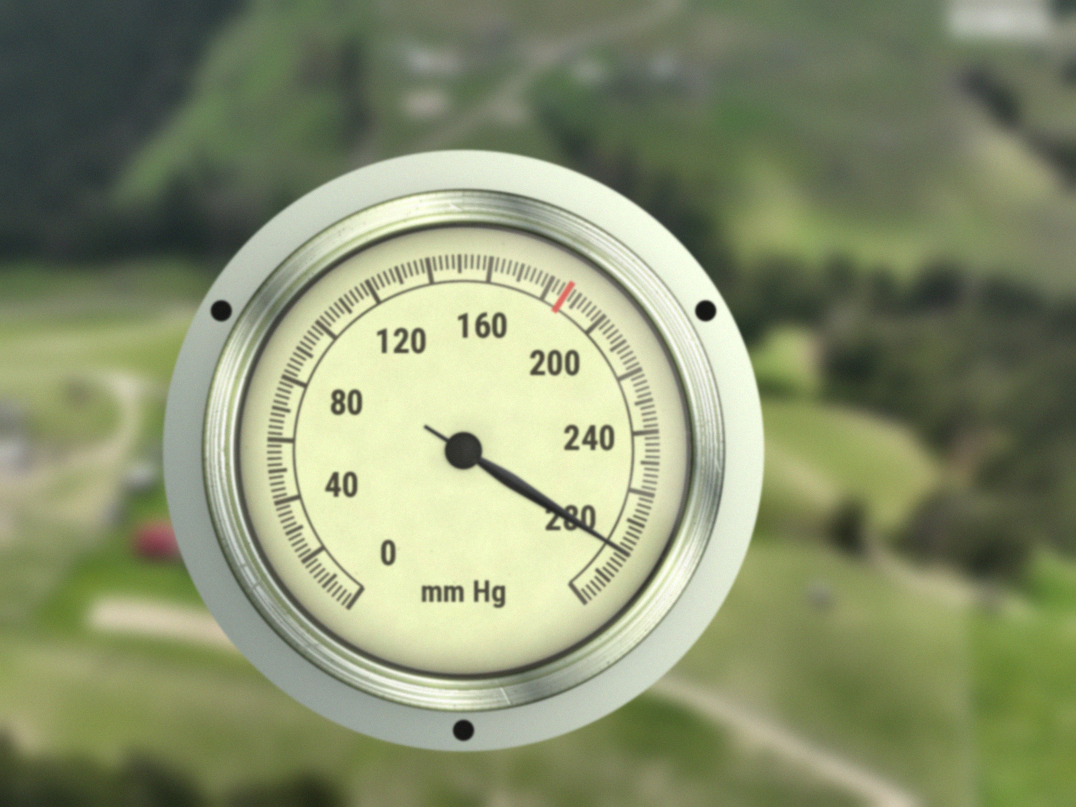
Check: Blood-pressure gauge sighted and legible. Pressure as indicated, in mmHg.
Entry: 280 mmHg
